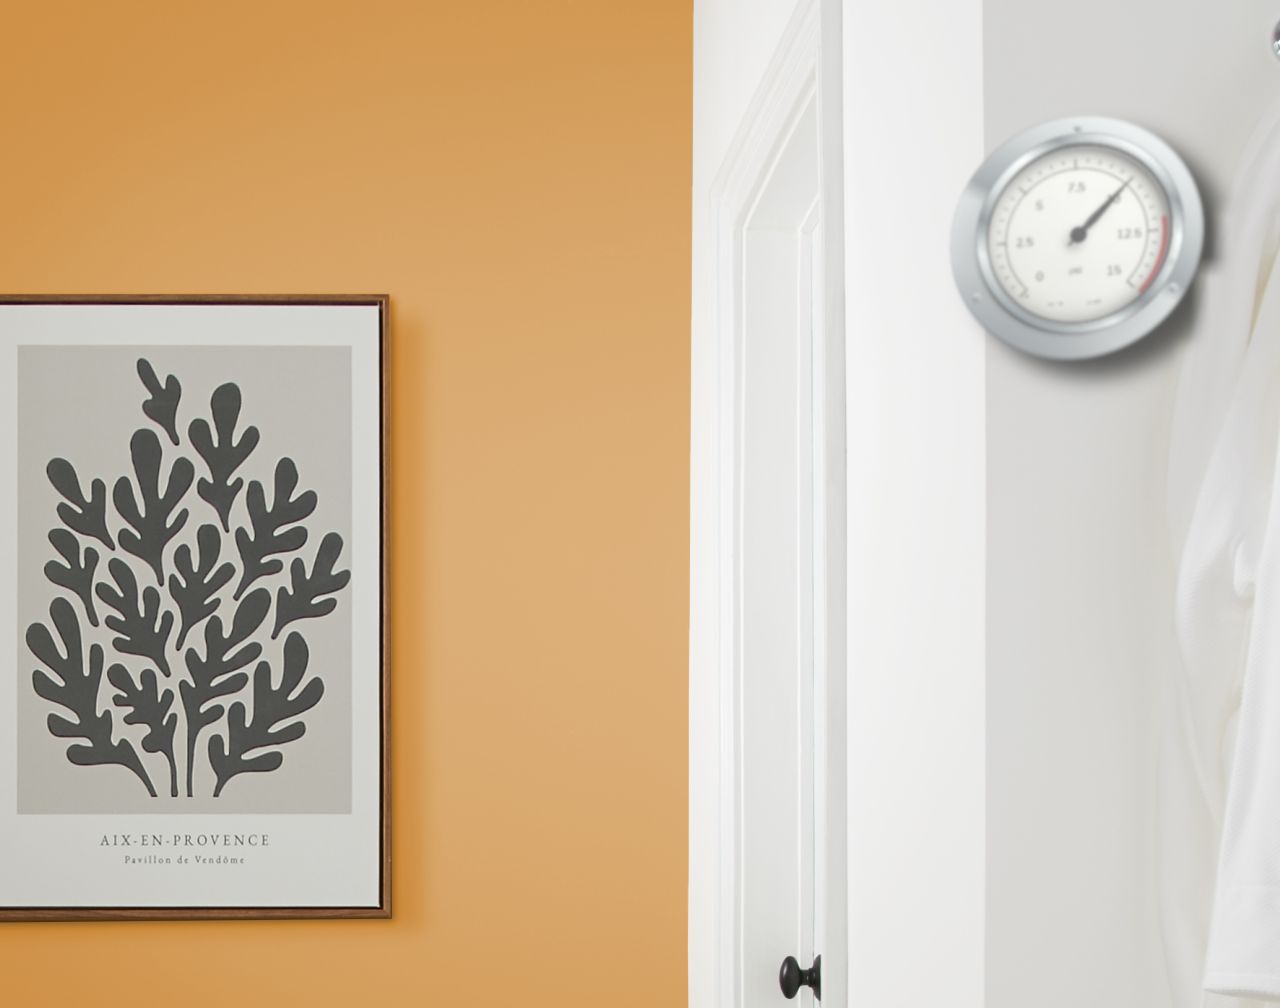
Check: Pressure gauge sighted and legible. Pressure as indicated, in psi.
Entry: 10 psi
